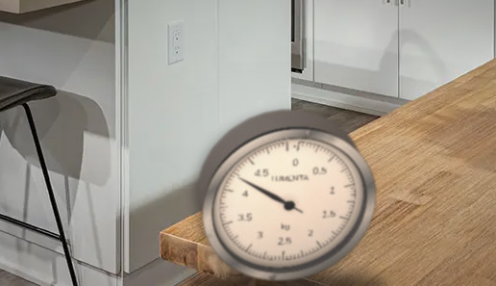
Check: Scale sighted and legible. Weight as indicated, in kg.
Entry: 4.25 kg
